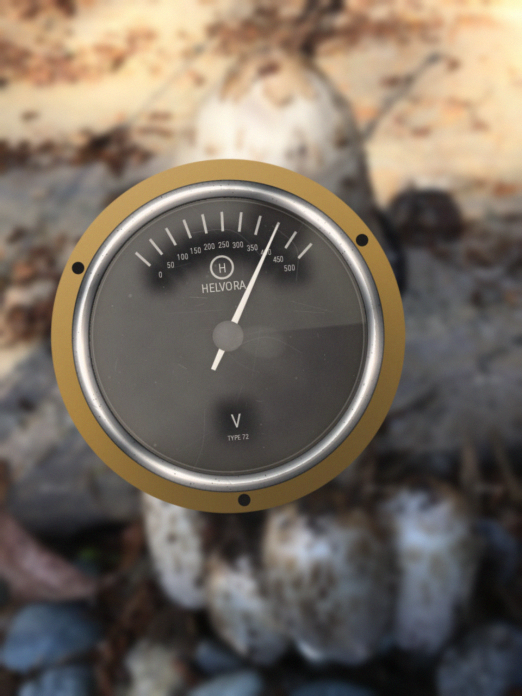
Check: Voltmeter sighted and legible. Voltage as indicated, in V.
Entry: 400 V
